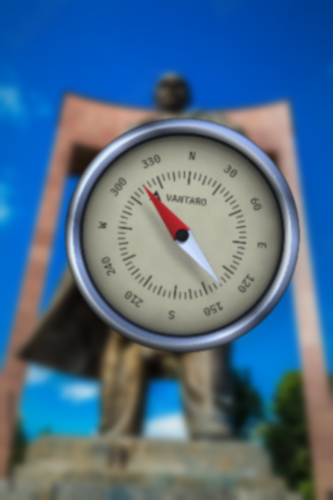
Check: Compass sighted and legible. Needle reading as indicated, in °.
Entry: 315 °
